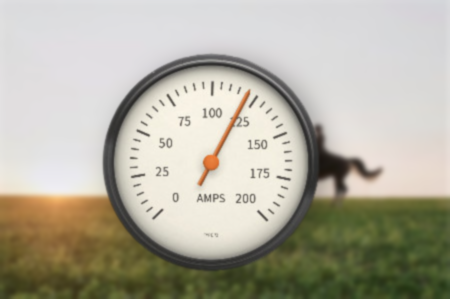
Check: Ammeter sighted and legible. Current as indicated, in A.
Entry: 120 A
